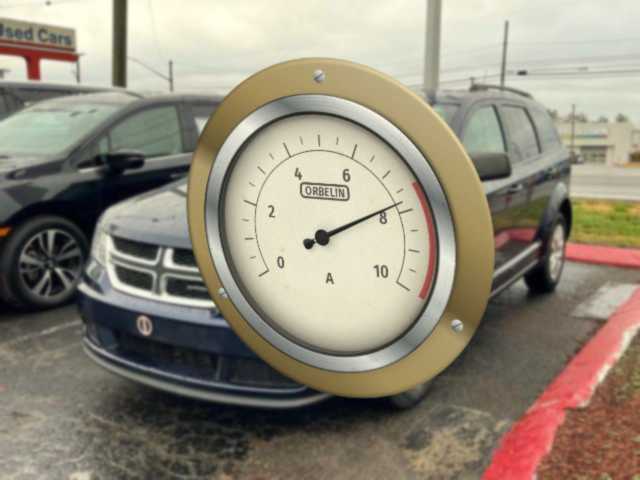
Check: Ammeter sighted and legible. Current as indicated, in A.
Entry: 7.75 A
